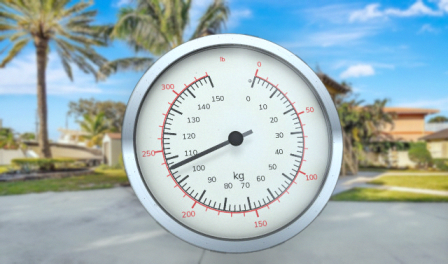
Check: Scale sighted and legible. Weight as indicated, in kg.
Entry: 106 kg
